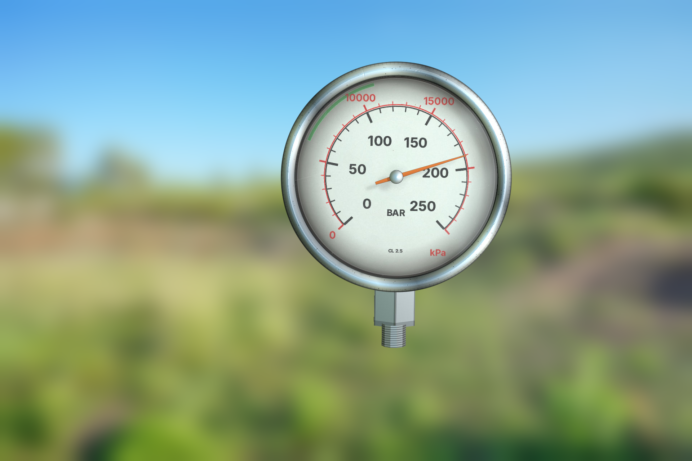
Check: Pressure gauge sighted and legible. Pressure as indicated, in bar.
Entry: 190 bar
